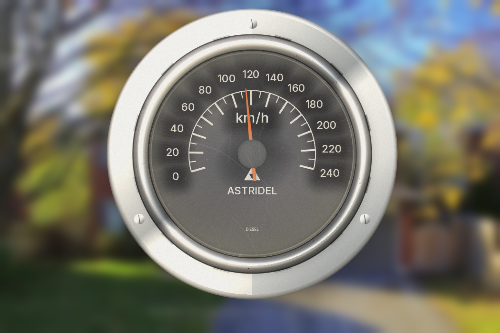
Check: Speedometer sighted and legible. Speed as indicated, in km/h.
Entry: 115 km/h
